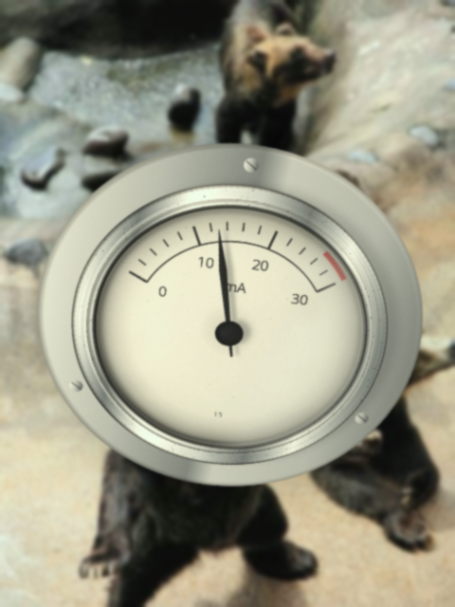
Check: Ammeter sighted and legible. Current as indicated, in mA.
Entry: 13 mA
